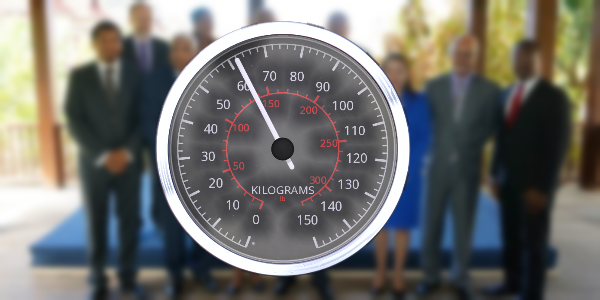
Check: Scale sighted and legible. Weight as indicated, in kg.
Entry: 62 kg
